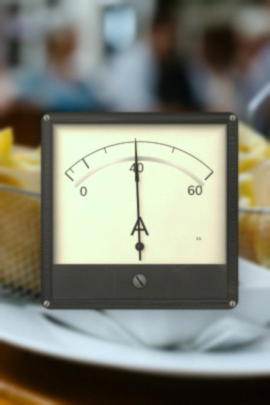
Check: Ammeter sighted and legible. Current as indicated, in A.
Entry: 40 A
